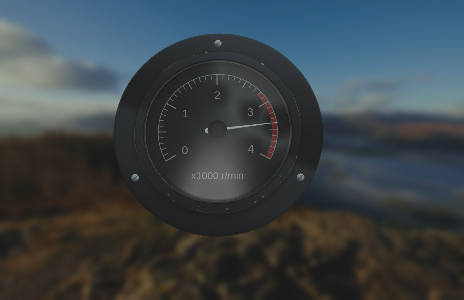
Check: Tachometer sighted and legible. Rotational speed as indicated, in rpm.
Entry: 3400 rpm
